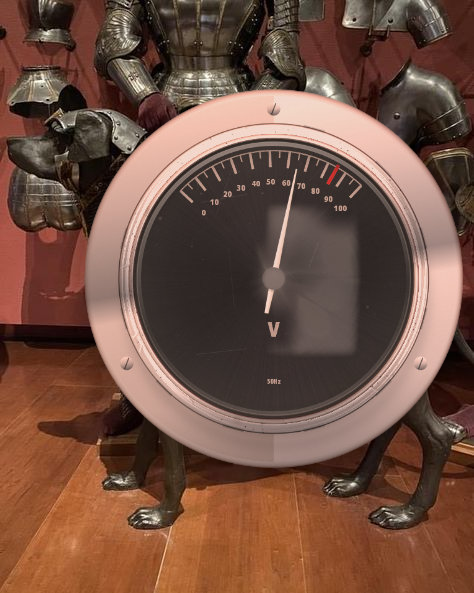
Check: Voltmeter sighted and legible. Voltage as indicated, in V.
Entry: 65 V
